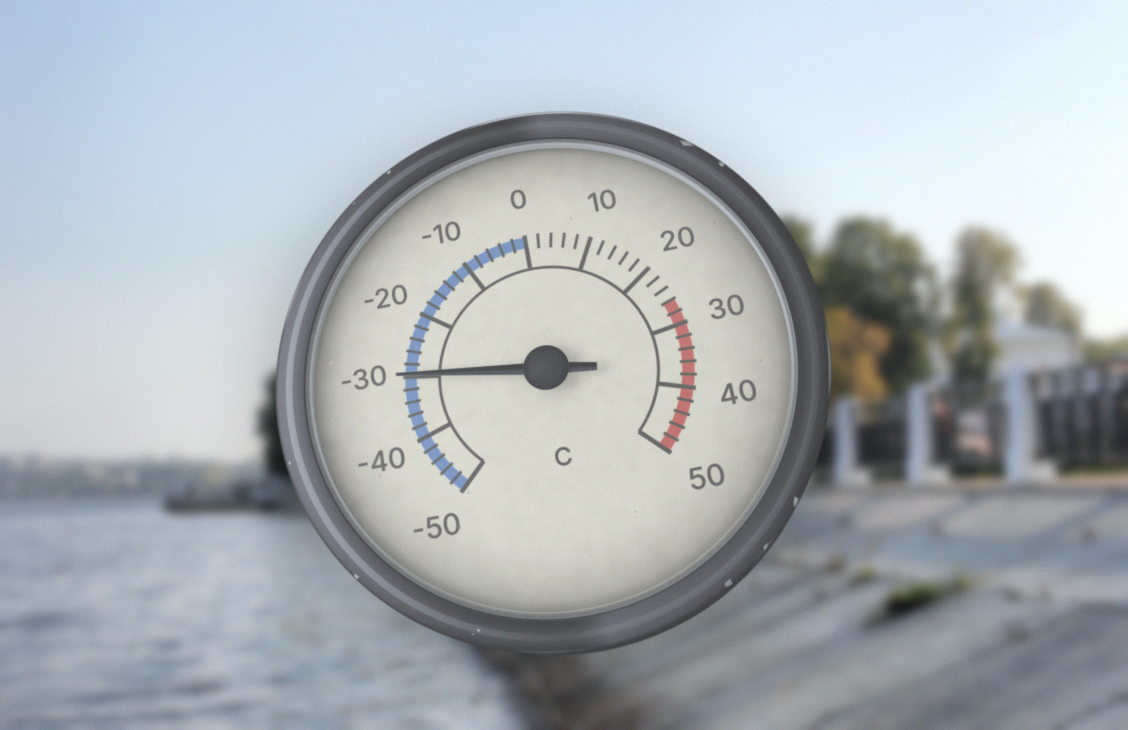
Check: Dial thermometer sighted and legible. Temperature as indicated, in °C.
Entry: -30 °C
